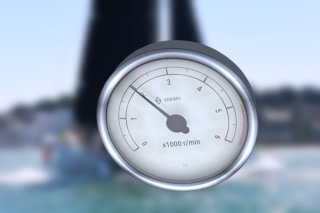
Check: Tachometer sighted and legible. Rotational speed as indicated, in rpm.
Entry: 2000 rpm
